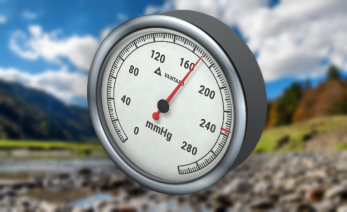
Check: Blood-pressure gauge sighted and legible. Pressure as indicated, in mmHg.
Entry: 170 mmHg
